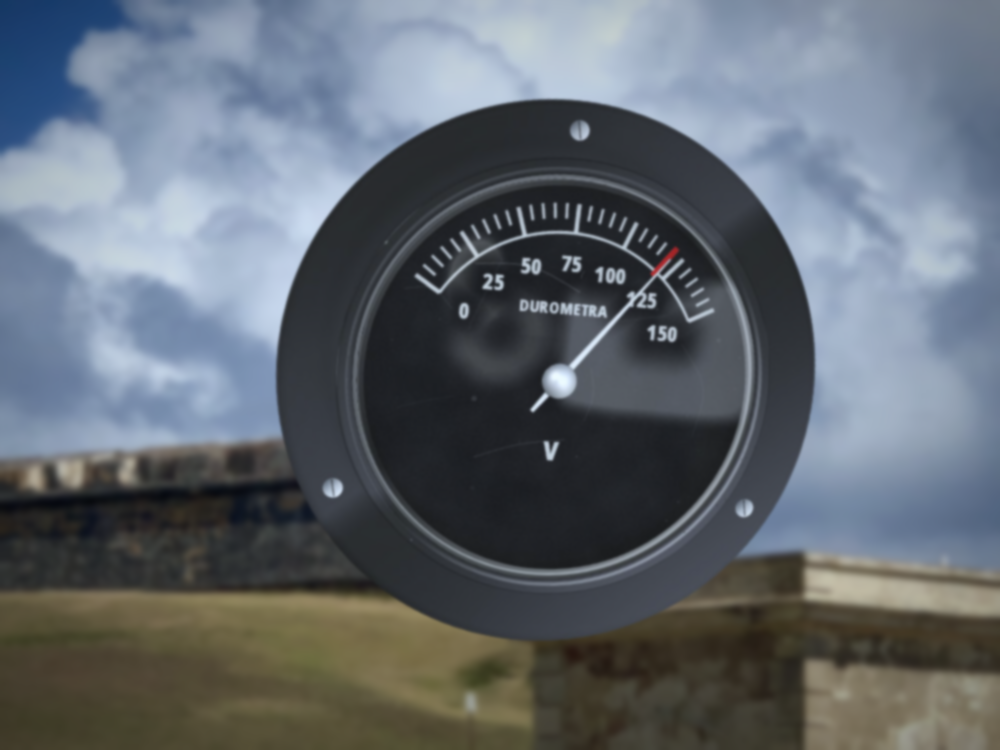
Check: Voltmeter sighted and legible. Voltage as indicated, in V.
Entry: 120 V
